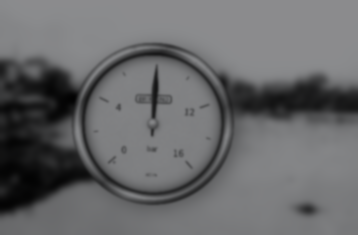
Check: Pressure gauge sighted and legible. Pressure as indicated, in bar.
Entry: 8 bar
